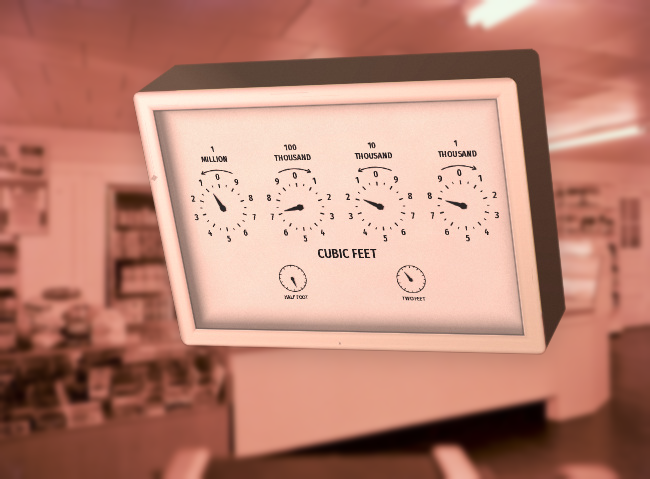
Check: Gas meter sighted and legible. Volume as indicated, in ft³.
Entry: 71800 ft³
